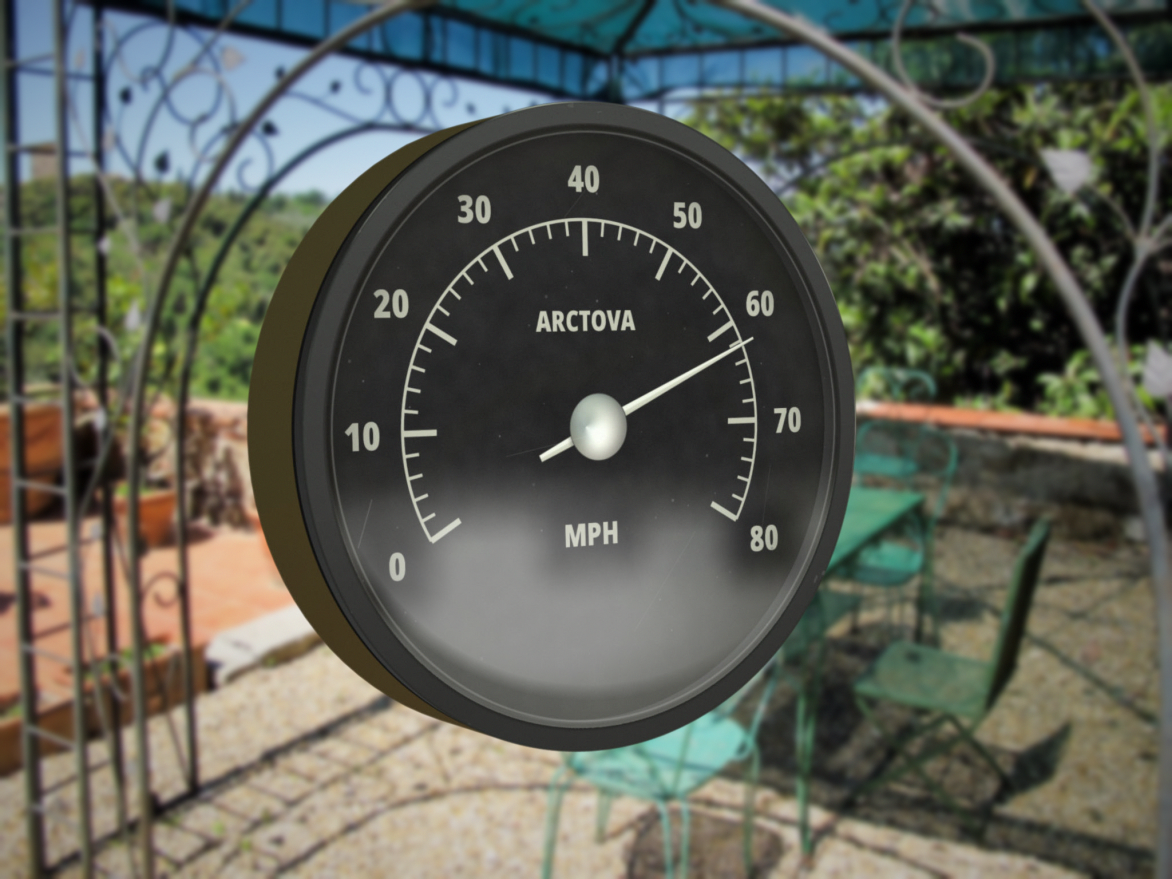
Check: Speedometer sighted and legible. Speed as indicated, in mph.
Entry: 62 mph
